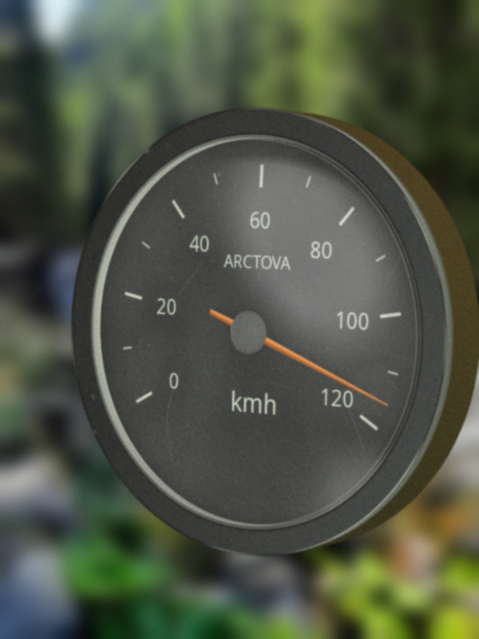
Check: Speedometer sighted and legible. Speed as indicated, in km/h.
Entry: 115 km/h
